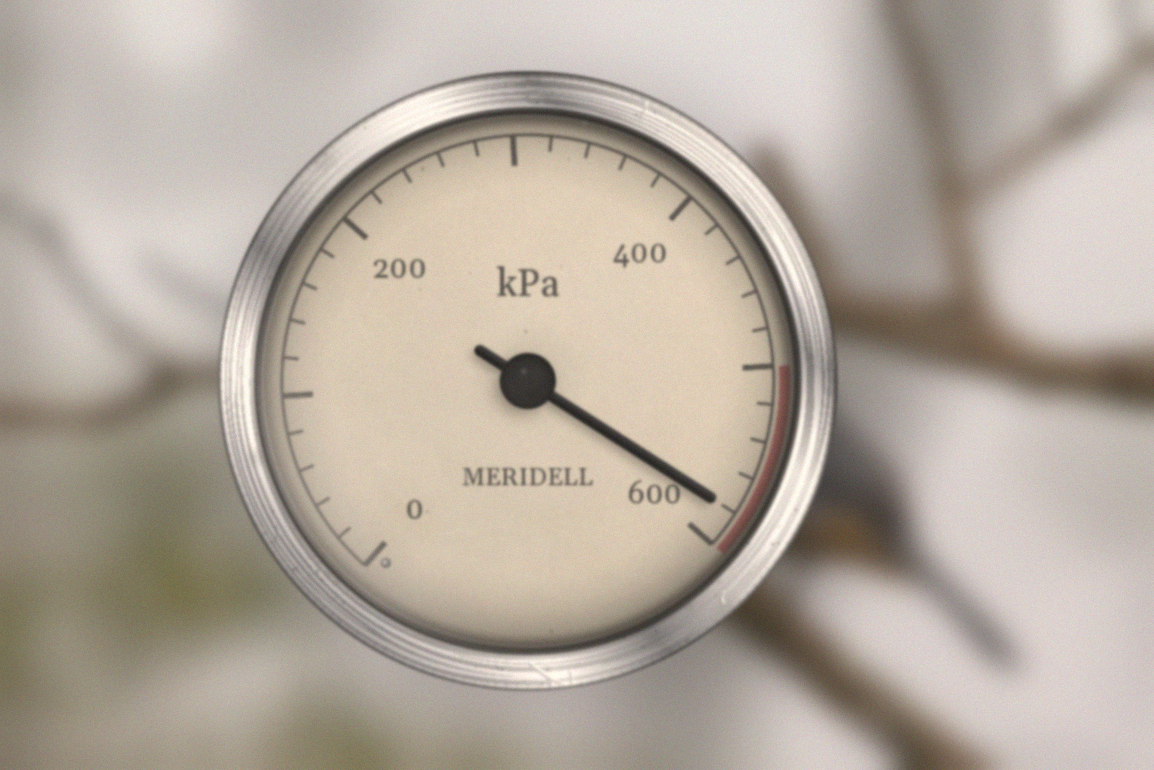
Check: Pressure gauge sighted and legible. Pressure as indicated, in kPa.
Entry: 580 kPa
